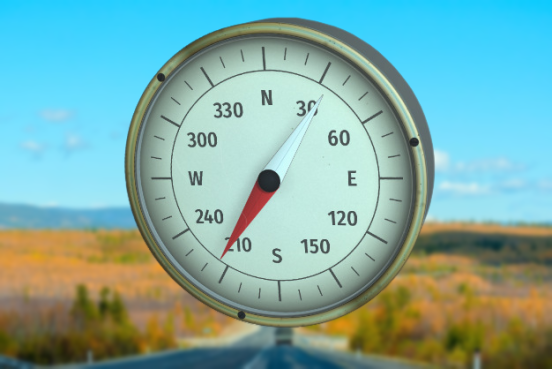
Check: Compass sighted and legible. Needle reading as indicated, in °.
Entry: 215 °
